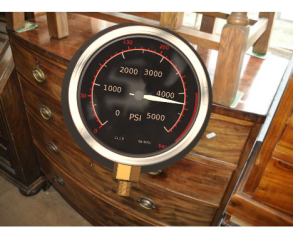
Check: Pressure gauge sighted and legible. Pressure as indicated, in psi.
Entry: 4250 psi
